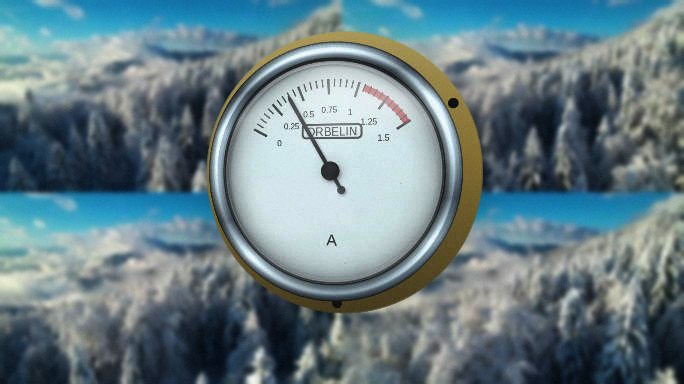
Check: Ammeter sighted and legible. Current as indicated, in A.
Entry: 0.4 A
